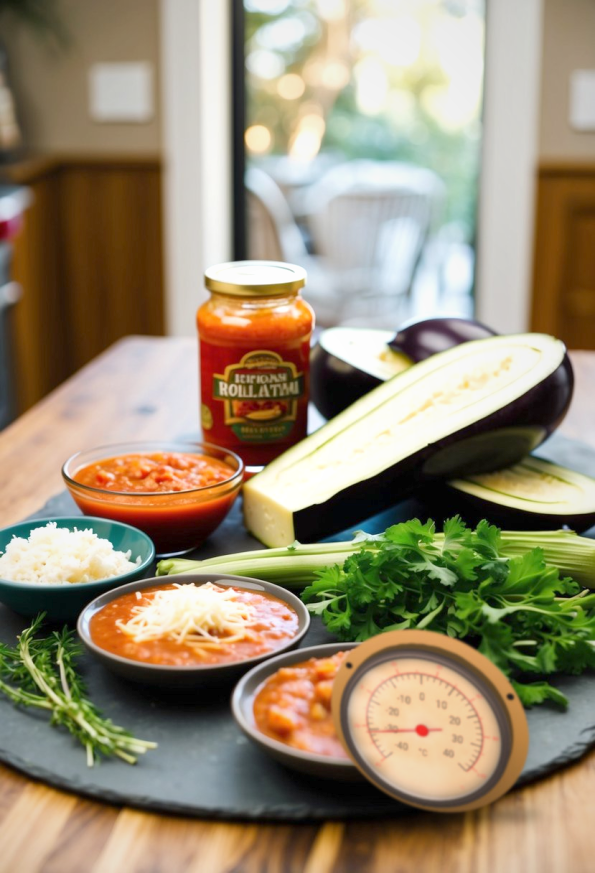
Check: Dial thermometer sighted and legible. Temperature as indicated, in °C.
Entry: -30 °C
